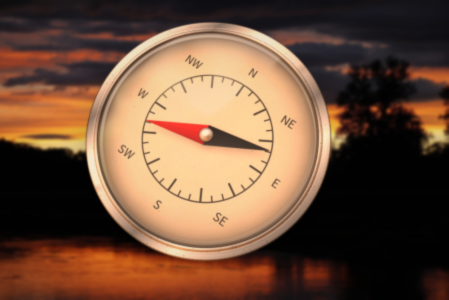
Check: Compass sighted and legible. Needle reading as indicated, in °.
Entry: 250 °
